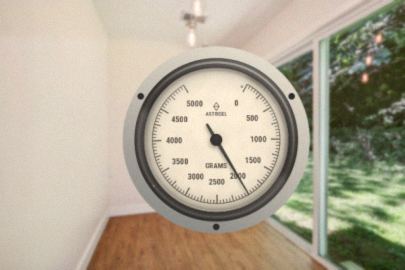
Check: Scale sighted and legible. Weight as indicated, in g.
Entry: 2000 g
